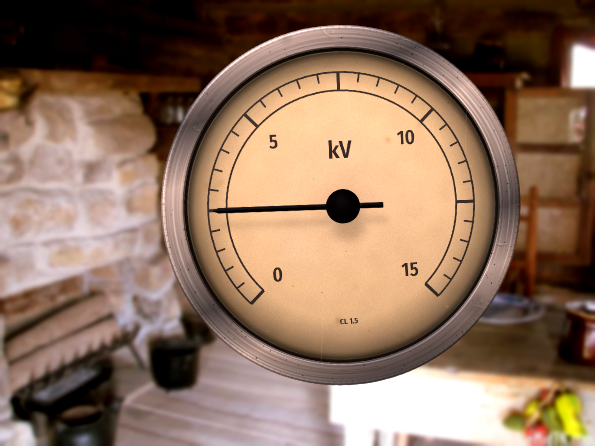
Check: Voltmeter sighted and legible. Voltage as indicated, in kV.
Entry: 2.5 kV
